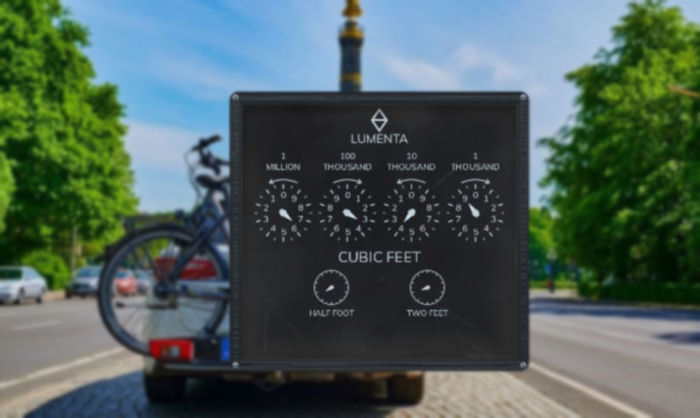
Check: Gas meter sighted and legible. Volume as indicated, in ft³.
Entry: 633900 ft³
